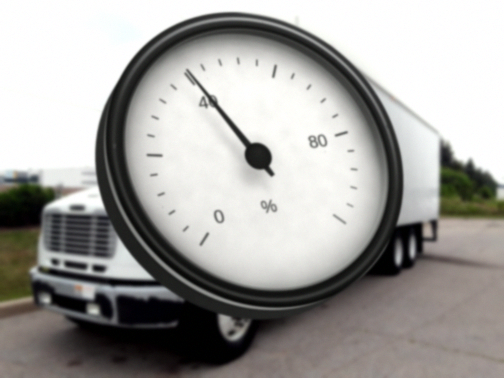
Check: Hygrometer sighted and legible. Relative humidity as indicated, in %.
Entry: 40 %
